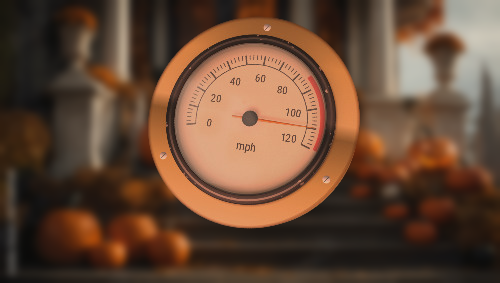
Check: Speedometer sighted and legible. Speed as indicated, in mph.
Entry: 110 mph
